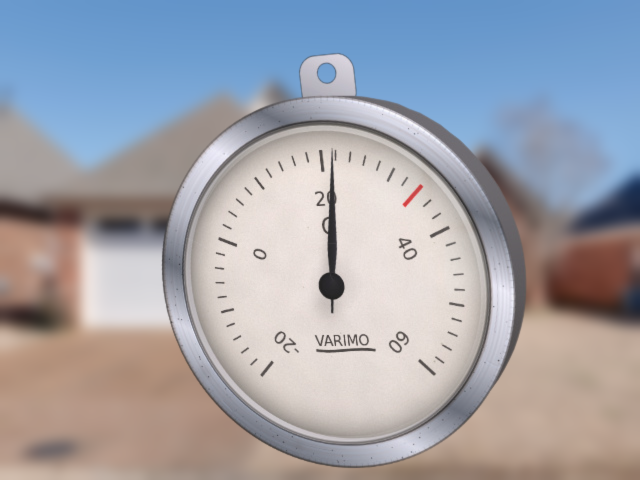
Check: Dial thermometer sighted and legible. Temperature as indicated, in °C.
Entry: 22 °C
